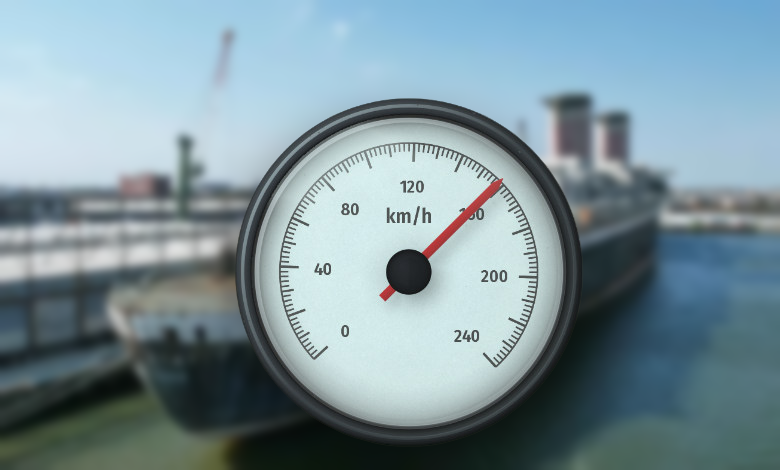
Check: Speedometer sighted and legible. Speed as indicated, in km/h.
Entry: 158 km/h
